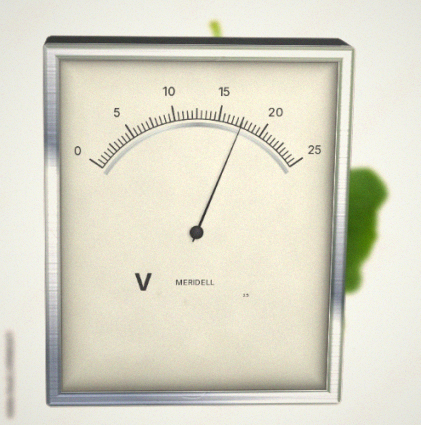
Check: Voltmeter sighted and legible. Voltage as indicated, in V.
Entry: 17.5 V
